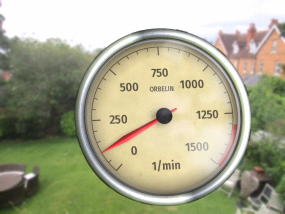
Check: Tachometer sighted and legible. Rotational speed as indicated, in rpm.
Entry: 100 rpm
